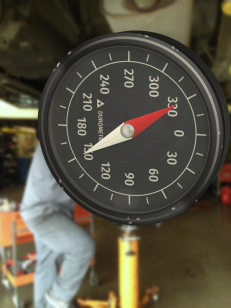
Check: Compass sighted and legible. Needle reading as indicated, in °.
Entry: 330 °
